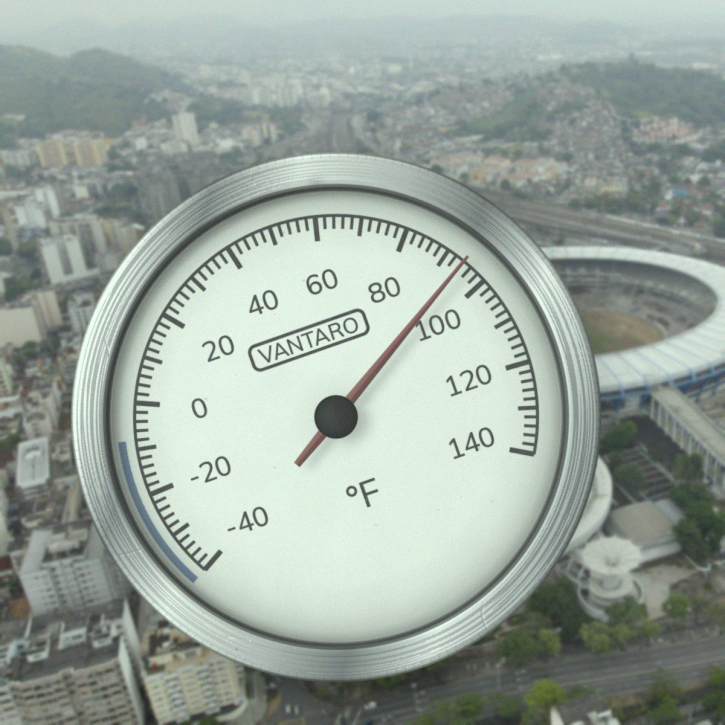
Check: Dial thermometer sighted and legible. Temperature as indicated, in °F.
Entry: 94 °F
